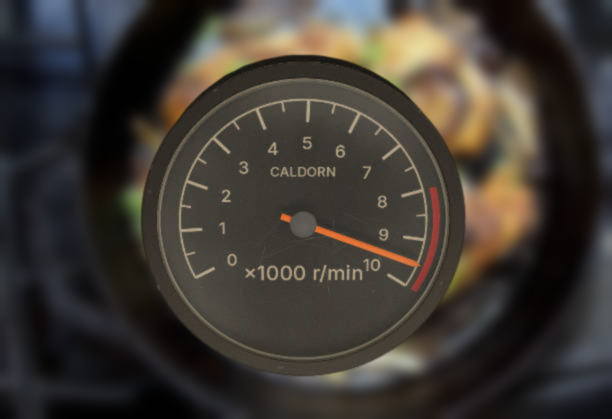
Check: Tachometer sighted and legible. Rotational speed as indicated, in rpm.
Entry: 9500 rpm
